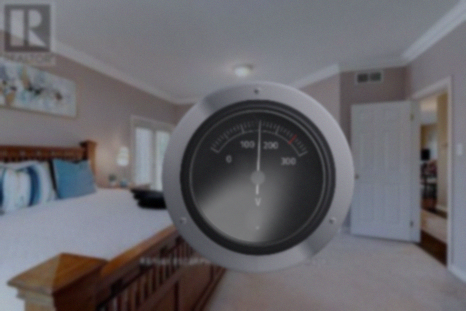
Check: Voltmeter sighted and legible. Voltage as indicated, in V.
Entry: 150 V
